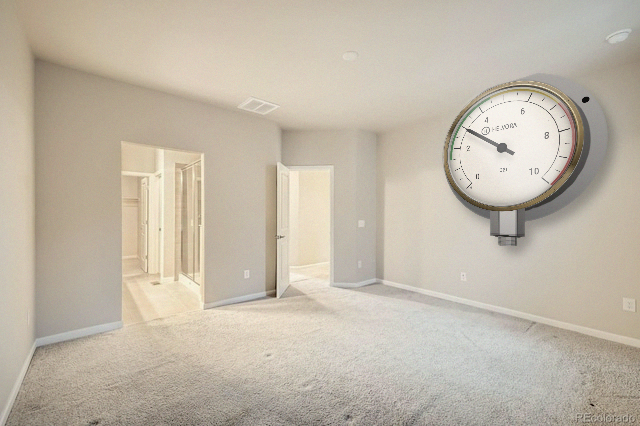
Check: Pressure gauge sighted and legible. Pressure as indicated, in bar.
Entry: 3 bar
